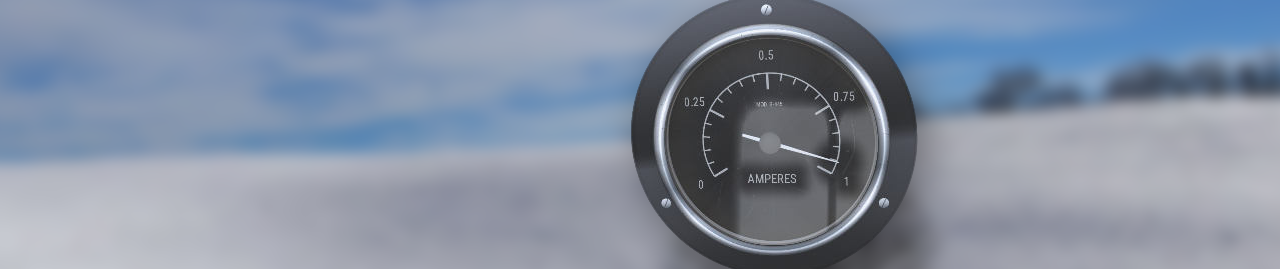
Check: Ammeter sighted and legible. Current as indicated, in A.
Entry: 0.95 A
